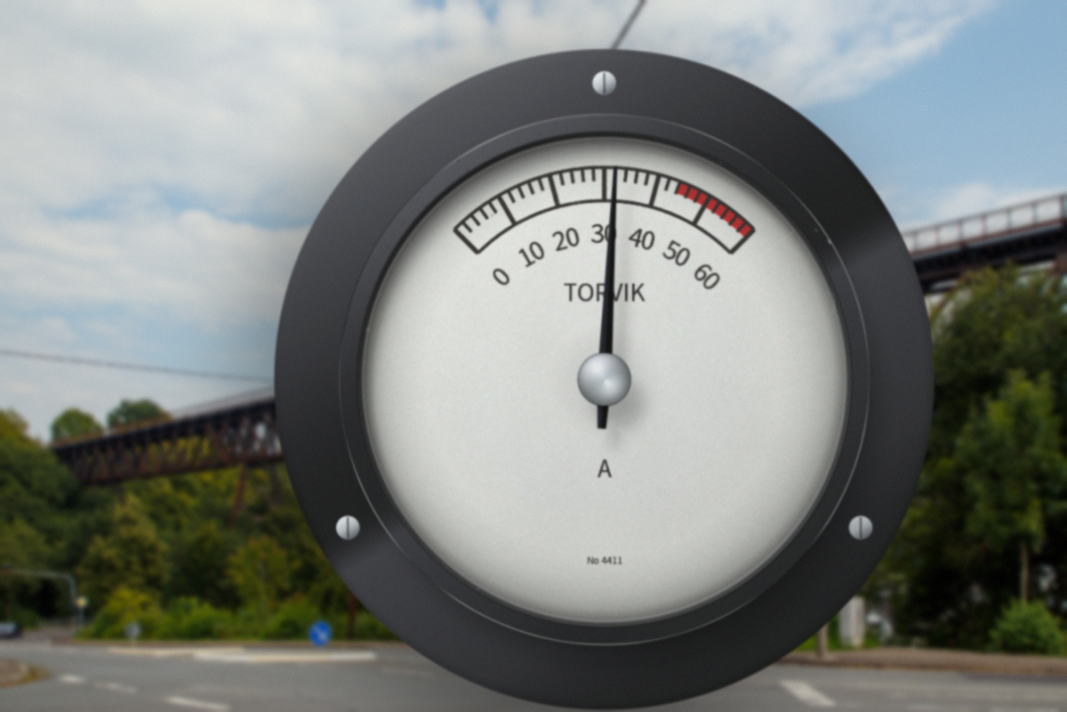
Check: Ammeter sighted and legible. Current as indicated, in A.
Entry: 32 A
